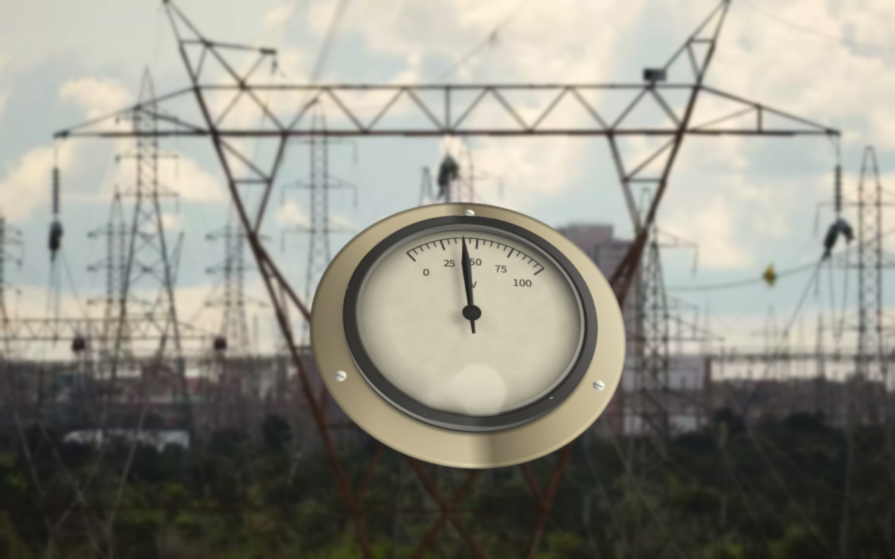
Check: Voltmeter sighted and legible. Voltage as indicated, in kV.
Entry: 40 kV
